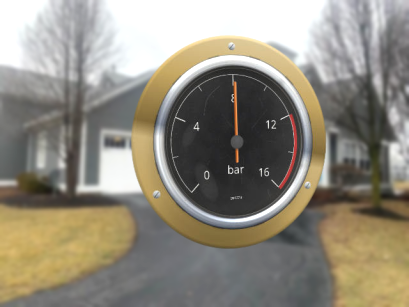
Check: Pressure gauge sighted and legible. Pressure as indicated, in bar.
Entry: 8 bar
